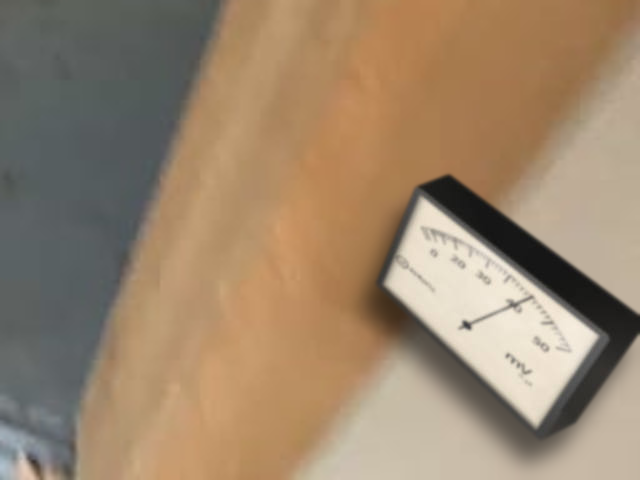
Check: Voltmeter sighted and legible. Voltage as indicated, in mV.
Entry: 40 mV
